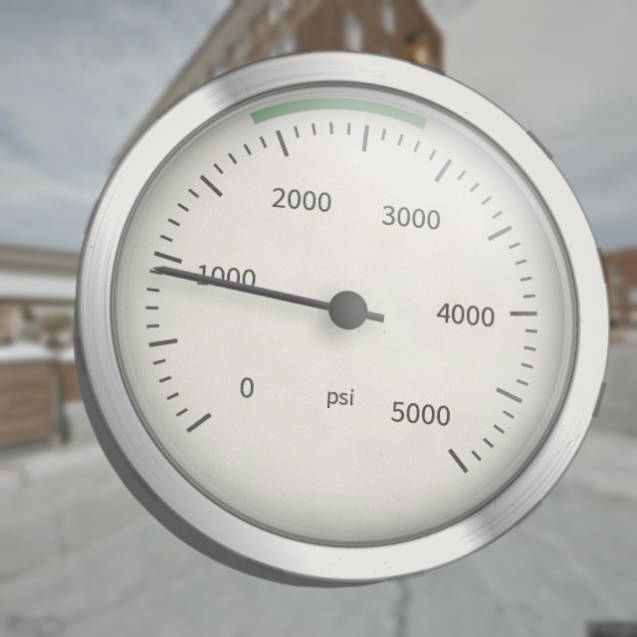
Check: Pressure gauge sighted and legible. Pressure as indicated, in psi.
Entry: 900 psi
